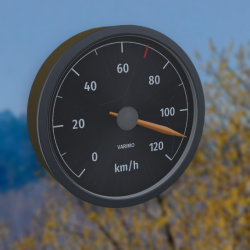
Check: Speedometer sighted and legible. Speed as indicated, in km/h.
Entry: 110 km/h
